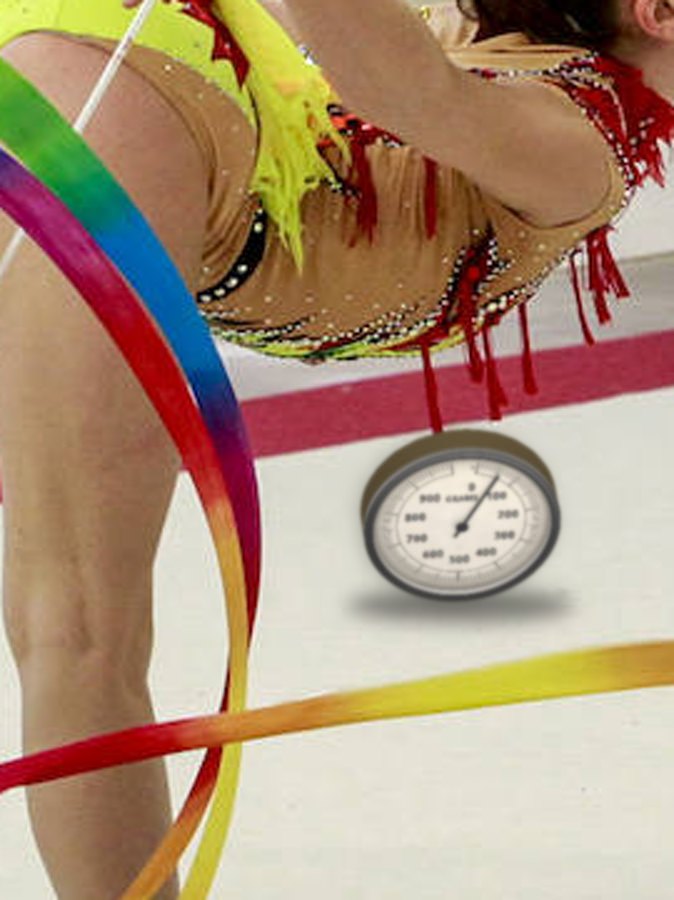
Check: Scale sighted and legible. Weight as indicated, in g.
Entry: 50 g
